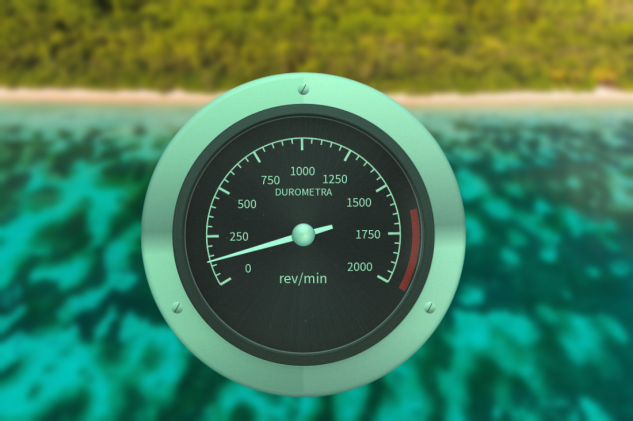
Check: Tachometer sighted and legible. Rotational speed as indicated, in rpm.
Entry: 125 rpm
